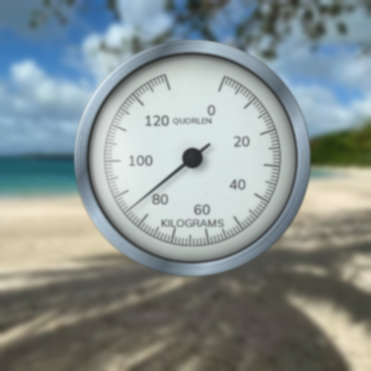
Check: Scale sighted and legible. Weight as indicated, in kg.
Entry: 85 kg
